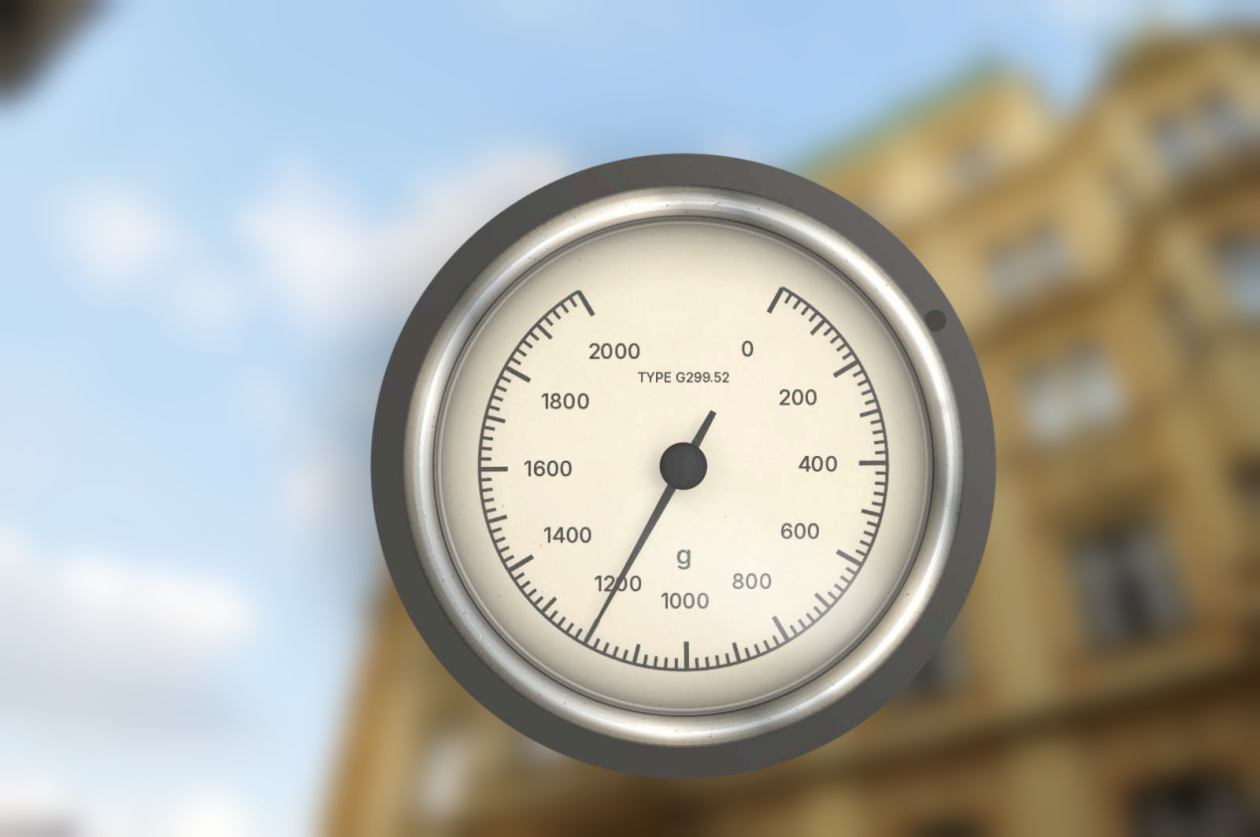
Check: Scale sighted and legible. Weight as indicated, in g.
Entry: 1200 g
